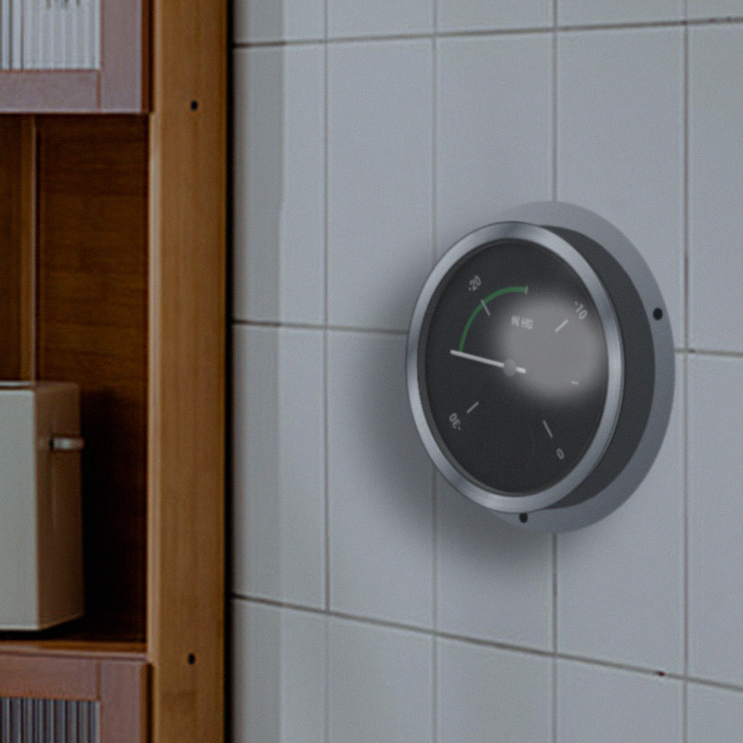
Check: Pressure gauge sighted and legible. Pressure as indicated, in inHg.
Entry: -25 inHg
